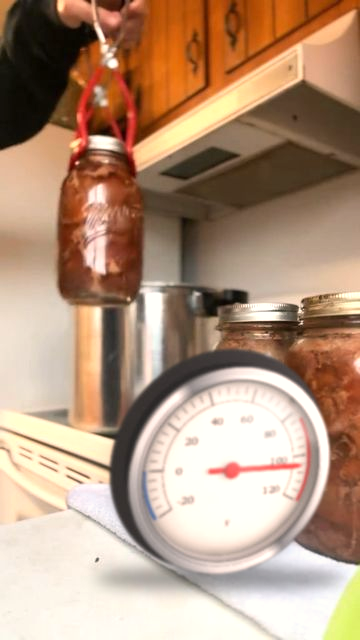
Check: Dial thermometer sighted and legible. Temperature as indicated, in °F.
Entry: 104 °F
